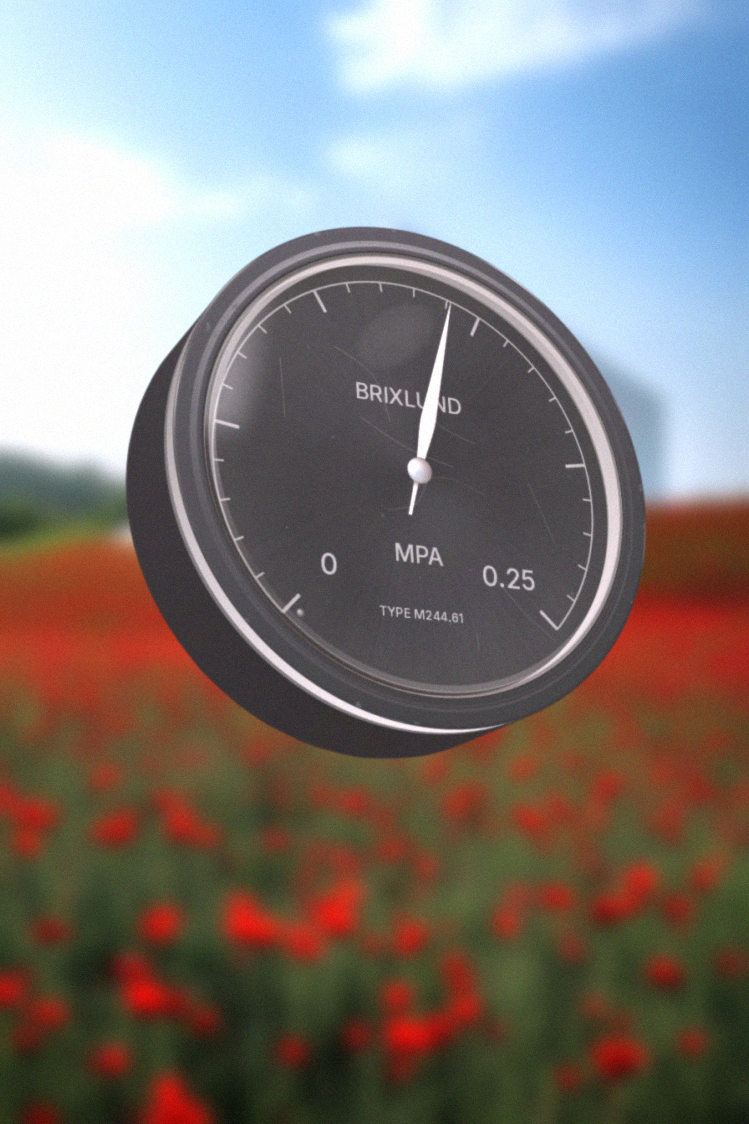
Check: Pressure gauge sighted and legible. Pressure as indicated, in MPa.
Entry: 0.14 MPa
